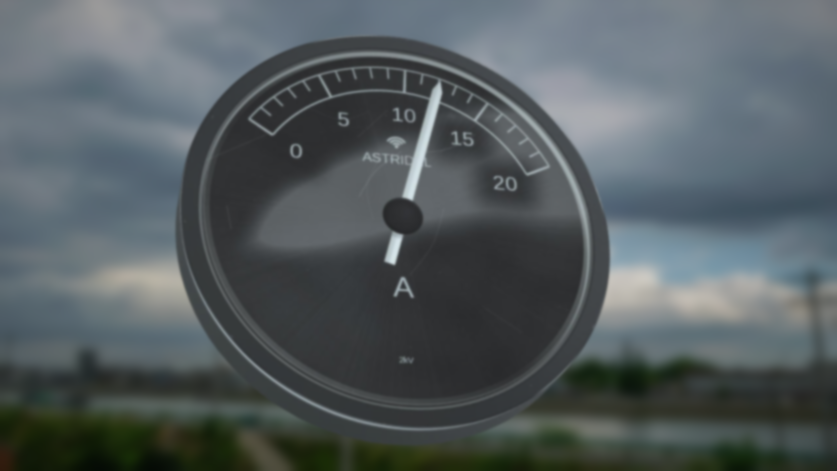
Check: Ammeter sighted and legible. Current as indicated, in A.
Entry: 12 A
